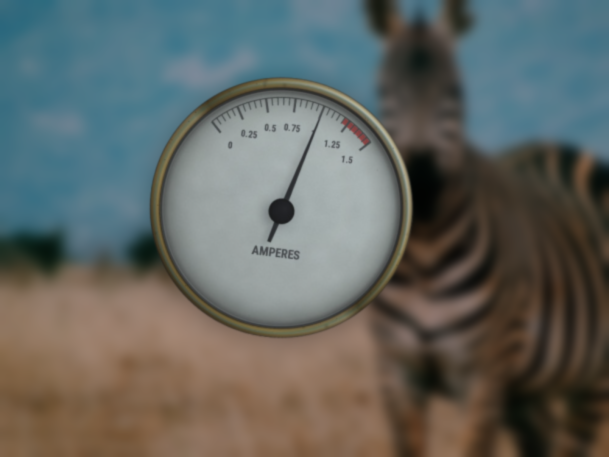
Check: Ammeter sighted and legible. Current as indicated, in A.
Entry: 1 A
